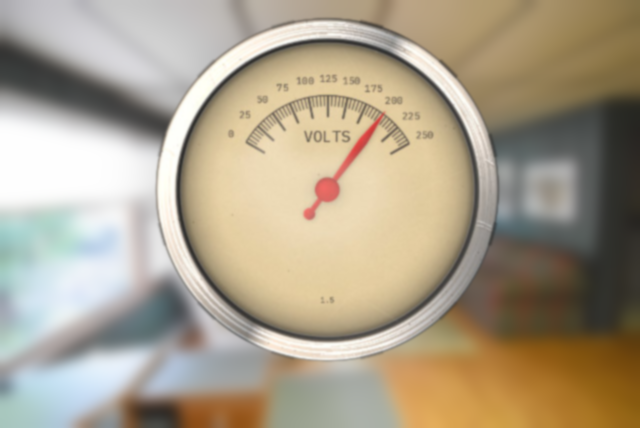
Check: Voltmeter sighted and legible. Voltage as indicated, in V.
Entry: 200 V
